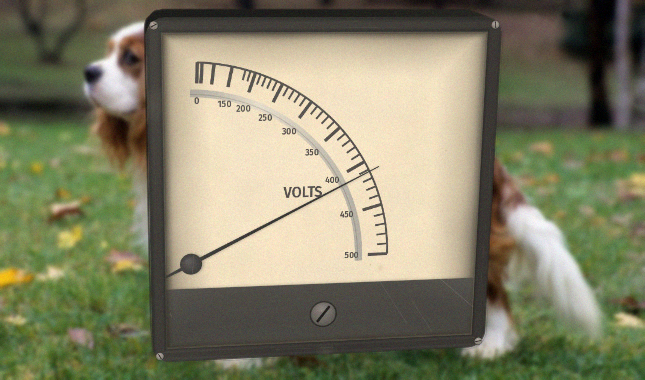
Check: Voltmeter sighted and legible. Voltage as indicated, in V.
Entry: 410 V
